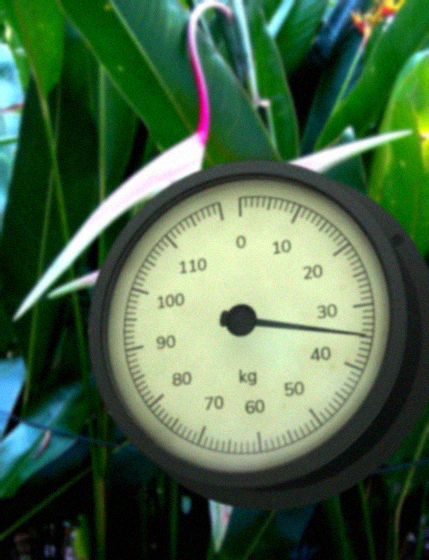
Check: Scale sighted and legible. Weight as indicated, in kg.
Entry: 35 kg
